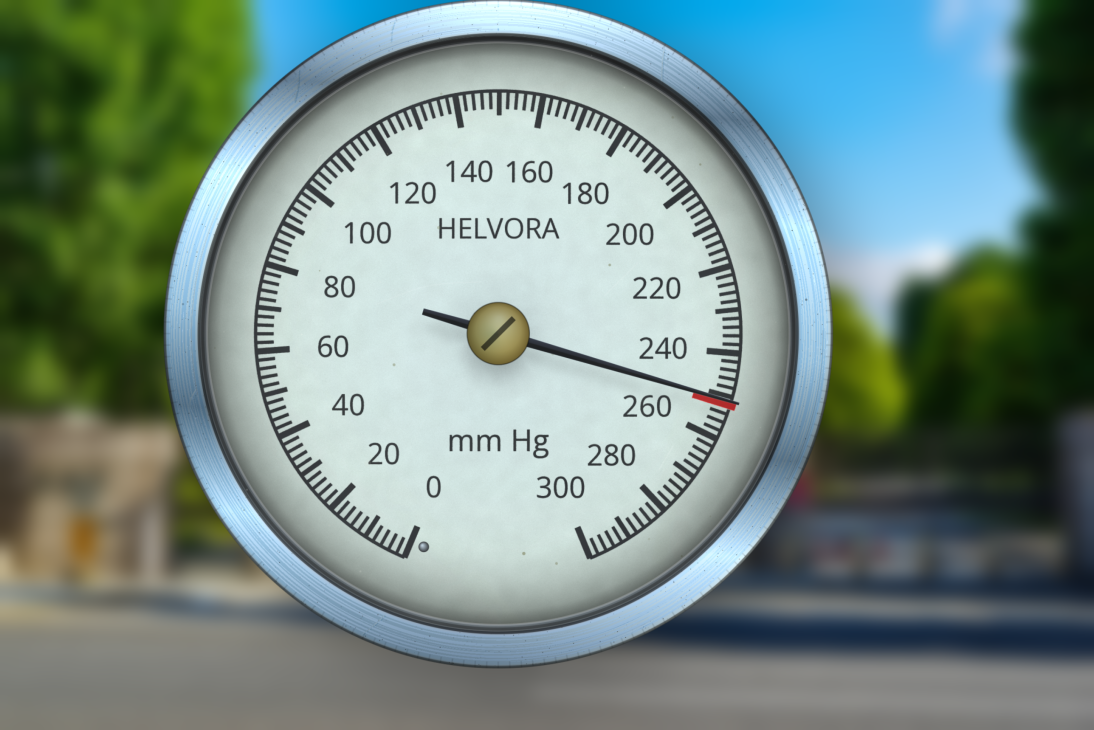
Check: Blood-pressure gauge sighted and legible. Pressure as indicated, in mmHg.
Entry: 251 mmHg
